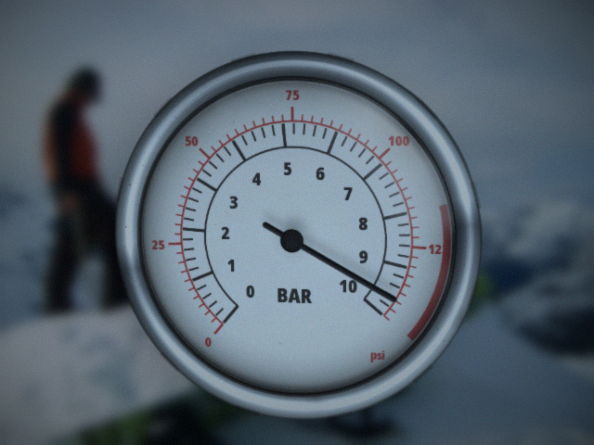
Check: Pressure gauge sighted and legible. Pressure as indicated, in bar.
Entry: 9.6 bar
